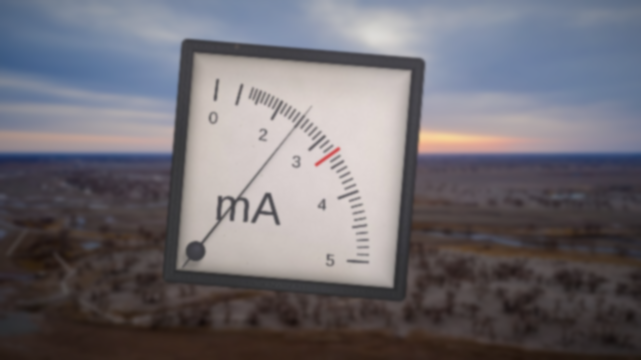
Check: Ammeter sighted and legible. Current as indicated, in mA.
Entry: 2.5 mA
